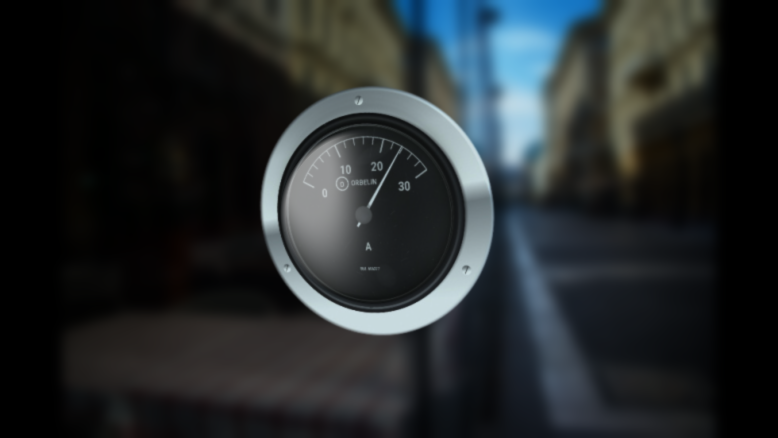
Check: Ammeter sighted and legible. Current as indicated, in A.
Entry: 24 A
